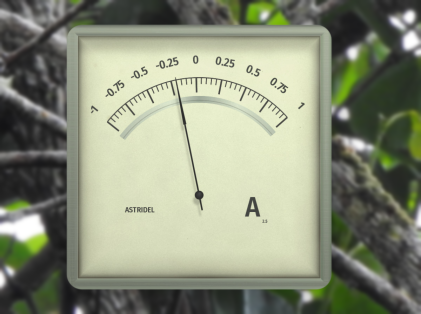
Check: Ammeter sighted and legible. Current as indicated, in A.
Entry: -0.2 A
